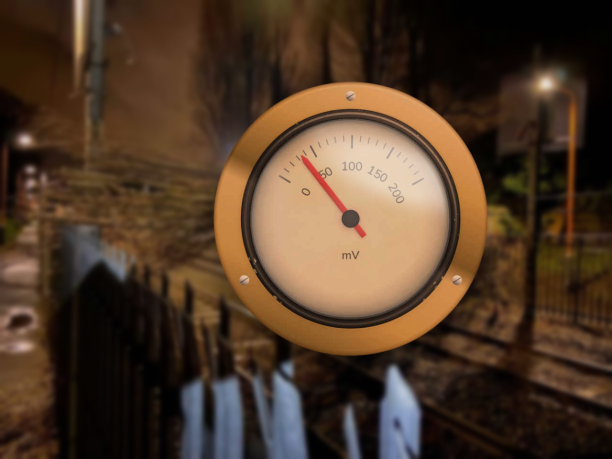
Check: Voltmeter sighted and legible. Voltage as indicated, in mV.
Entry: 35 mV
